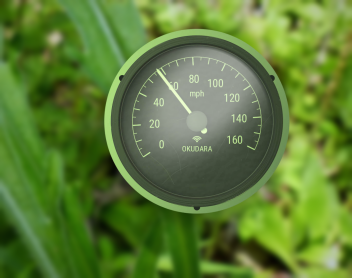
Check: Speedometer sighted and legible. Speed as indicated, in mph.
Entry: 57.5 mph
